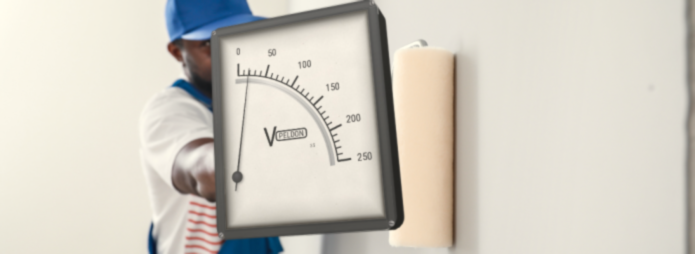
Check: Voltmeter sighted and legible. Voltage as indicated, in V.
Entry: 20 V
